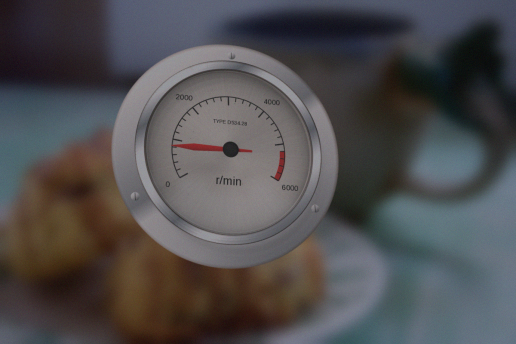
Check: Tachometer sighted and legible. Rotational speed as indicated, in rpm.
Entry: 800 rpm
